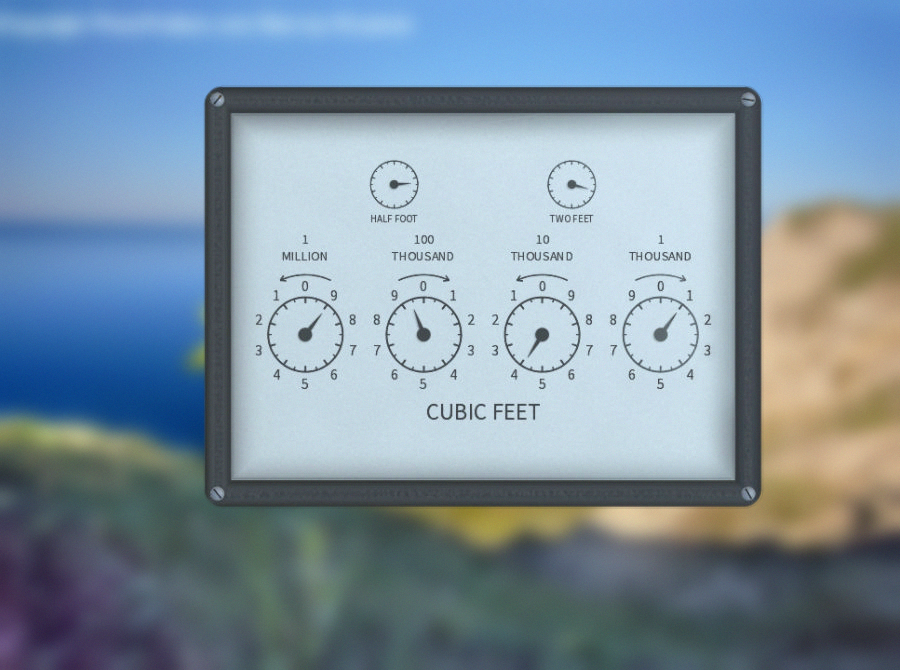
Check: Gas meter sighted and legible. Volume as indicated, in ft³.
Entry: 894100 ft³
